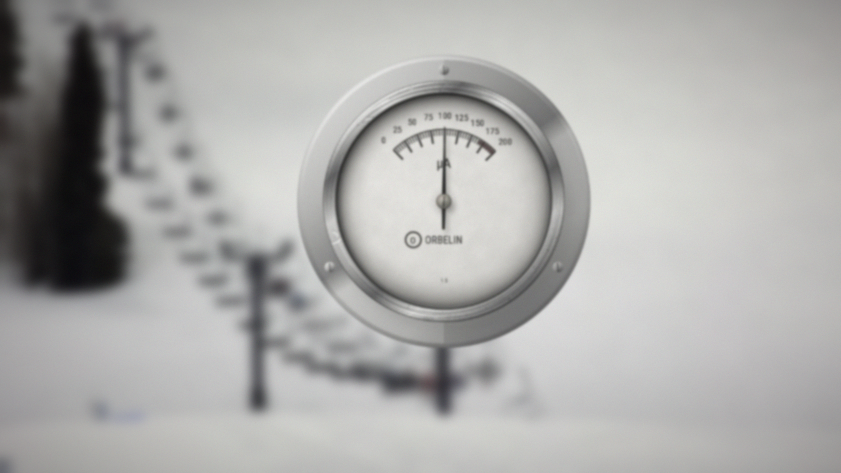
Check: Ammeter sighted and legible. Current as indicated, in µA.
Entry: 100 µA
